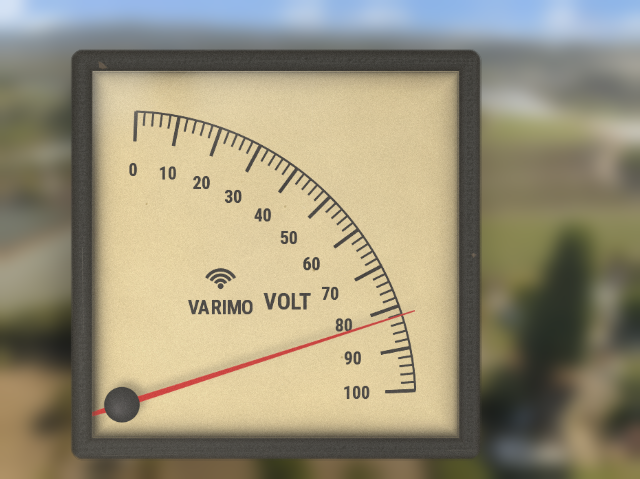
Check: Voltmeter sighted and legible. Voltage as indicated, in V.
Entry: 82 V
